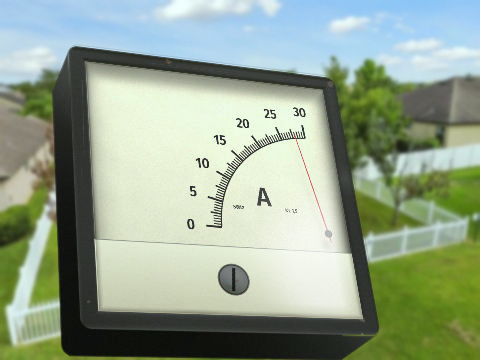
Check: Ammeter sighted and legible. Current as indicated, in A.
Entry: 27.5 A
